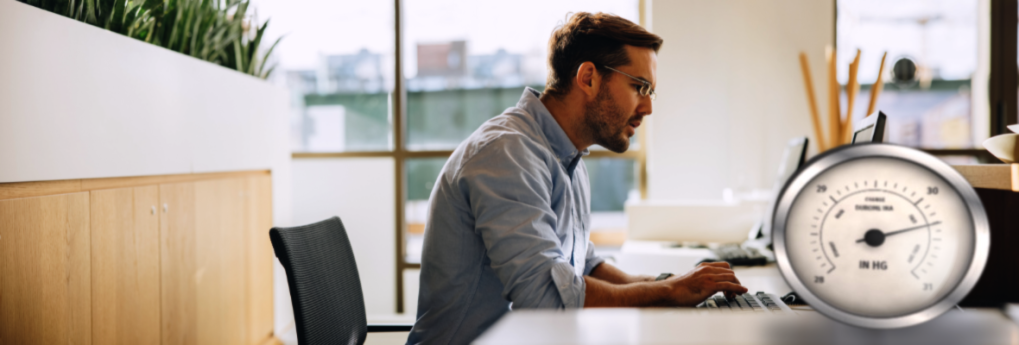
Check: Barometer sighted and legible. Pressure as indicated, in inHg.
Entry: 30.3 inHg
